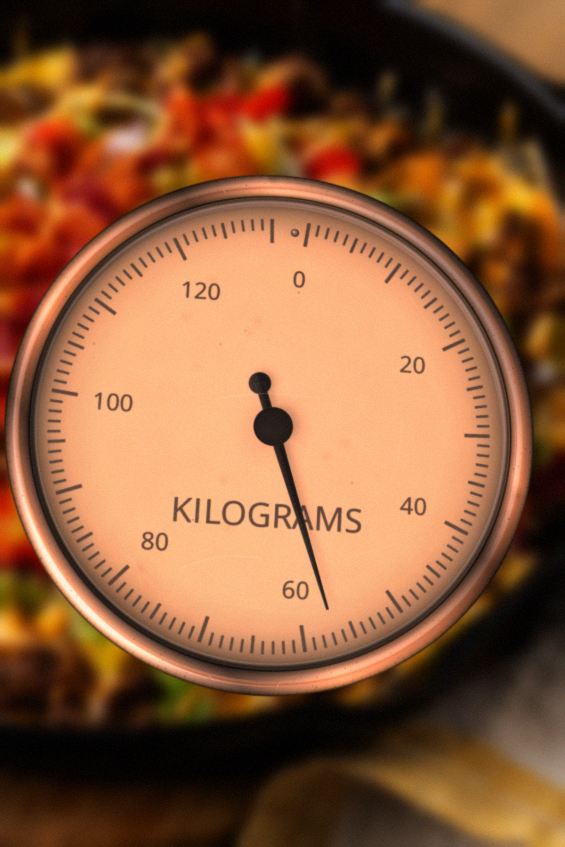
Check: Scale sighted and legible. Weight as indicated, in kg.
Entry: 57 kg
